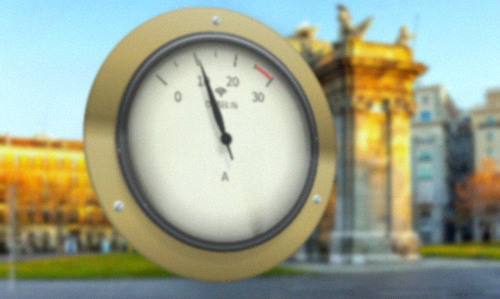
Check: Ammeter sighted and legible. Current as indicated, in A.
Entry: 10 A
